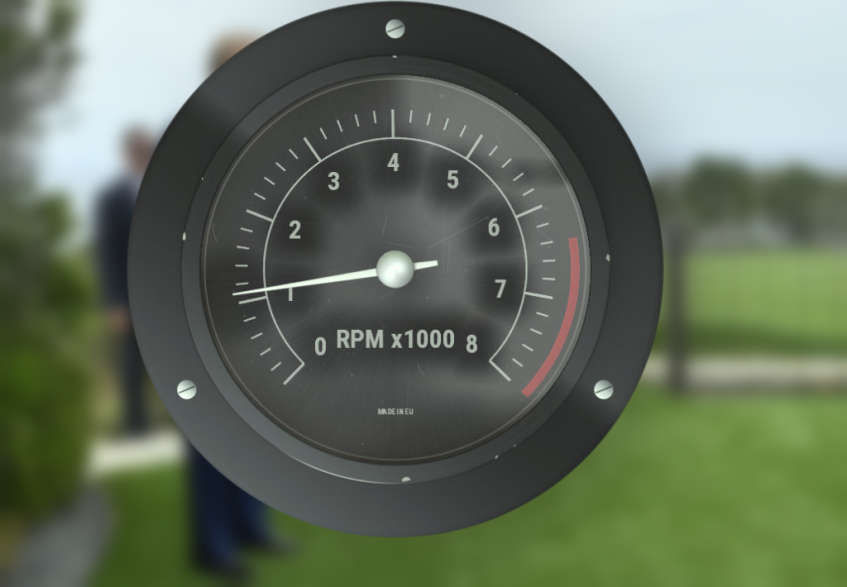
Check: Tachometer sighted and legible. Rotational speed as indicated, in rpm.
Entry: 1100 rpm
